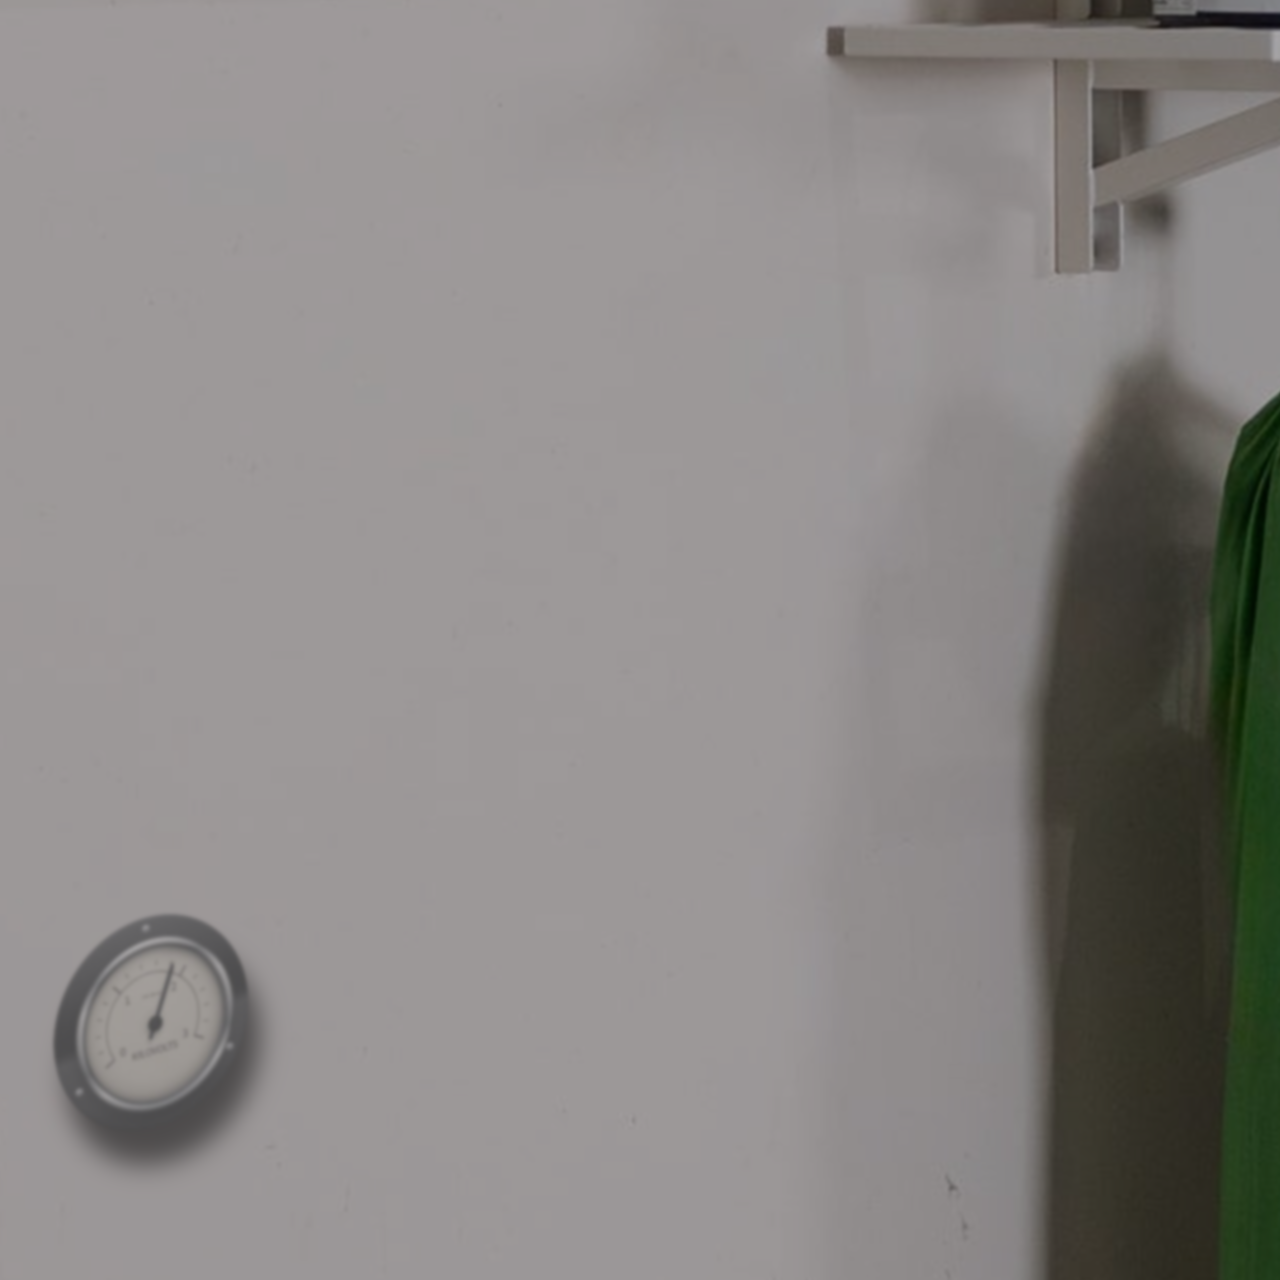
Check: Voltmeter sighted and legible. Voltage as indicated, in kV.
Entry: 1.8 kV
